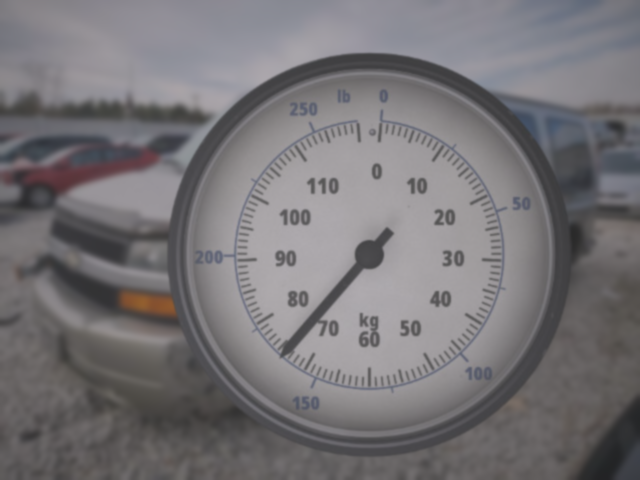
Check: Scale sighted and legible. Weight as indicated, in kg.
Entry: 74 kg
